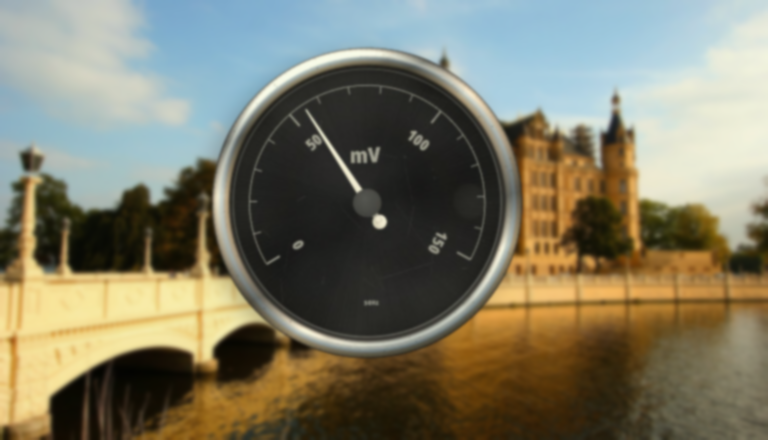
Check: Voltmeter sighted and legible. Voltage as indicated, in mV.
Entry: 55 mV
